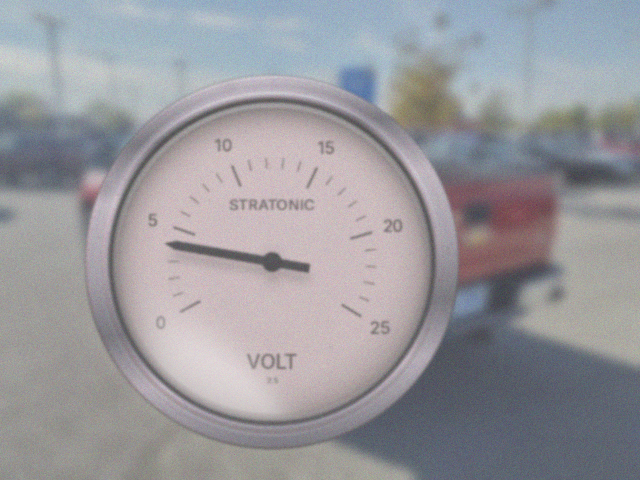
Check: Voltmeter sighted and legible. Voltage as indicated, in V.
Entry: 4 V
